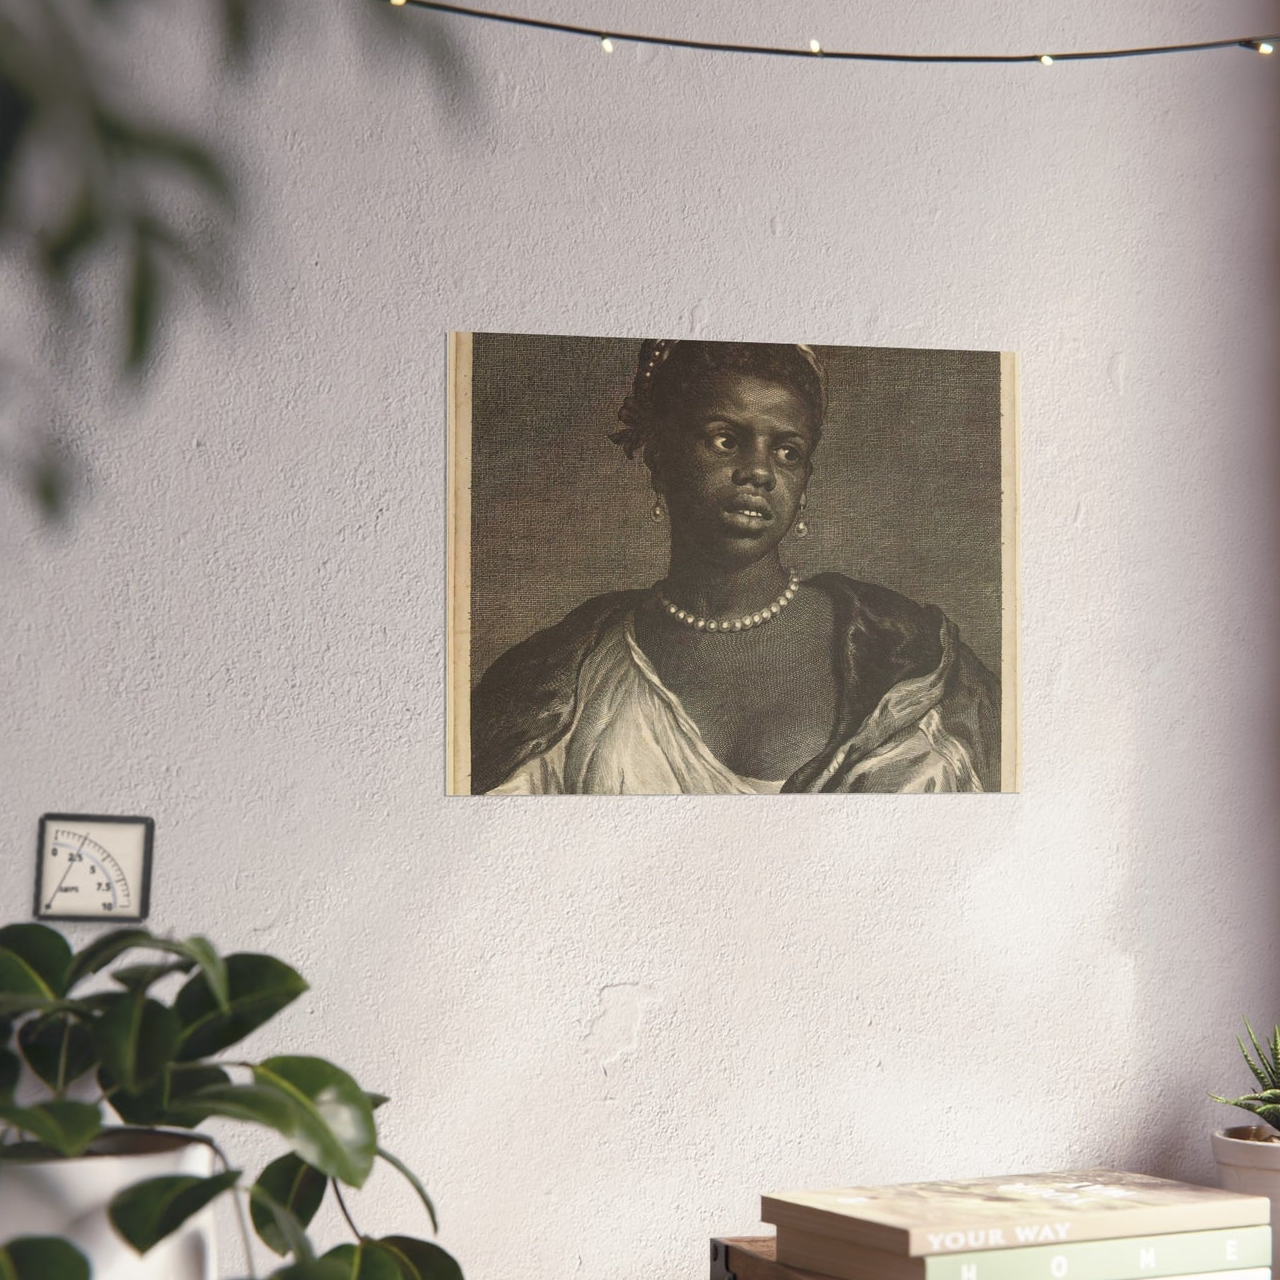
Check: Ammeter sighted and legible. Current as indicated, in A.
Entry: 2.5 A
